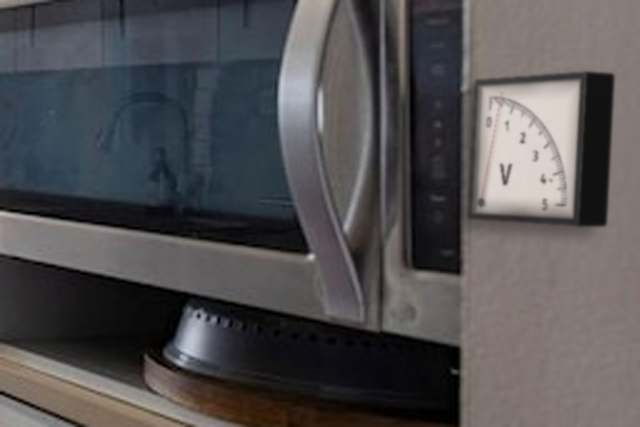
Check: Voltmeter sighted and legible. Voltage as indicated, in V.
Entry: 0.5 V
